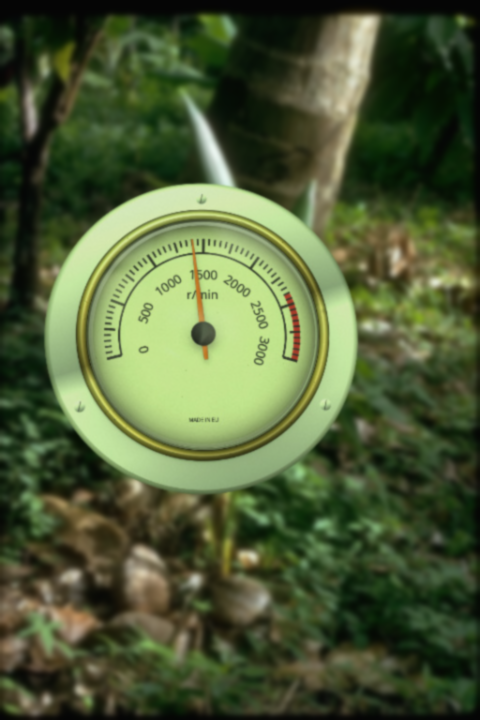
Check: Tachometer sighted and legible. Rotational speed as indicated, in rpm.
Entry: 1400 rpm
